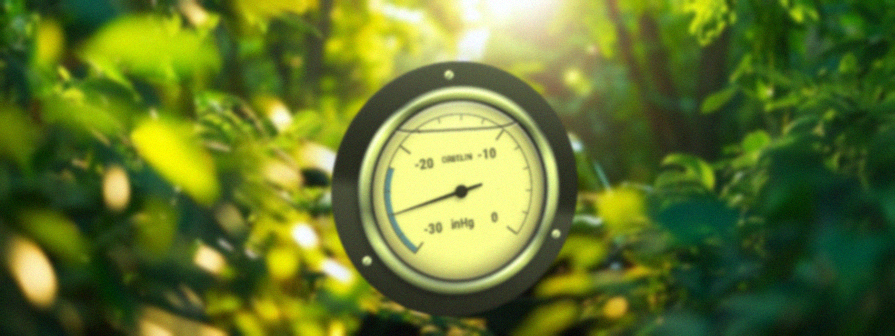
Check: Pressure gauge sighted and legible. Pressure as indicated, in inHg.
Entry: -26 inHg
